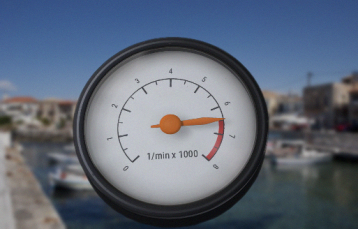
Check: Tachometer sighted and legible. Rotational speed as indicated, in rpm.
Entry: 6500 rpm
